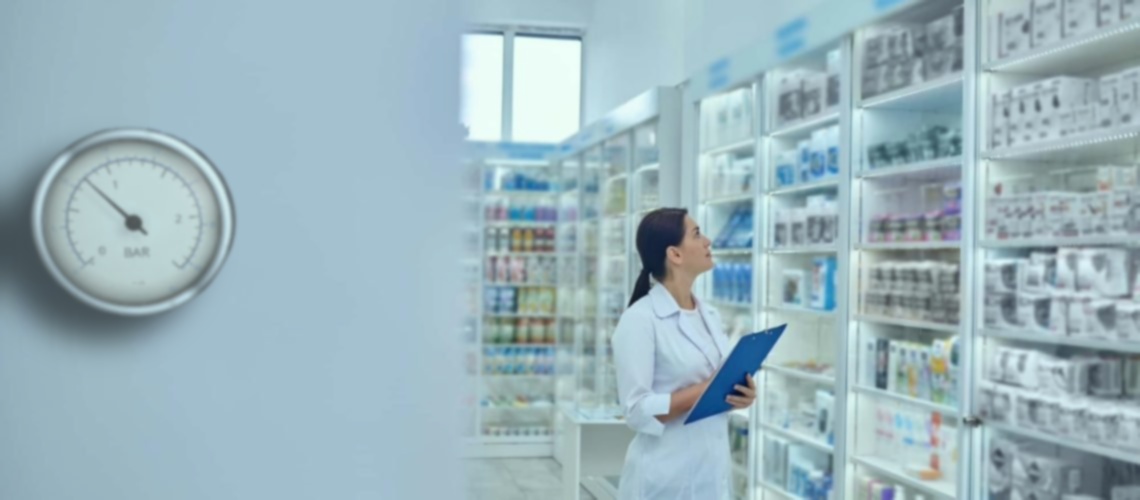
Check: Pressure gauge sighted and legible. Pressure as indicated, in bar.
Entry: 0.8 bar
